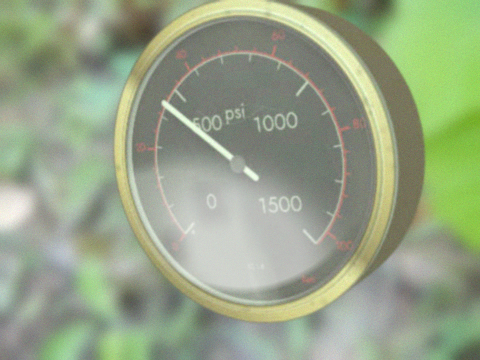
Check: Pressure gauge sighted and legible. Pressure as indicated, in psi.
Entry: 450 psi
